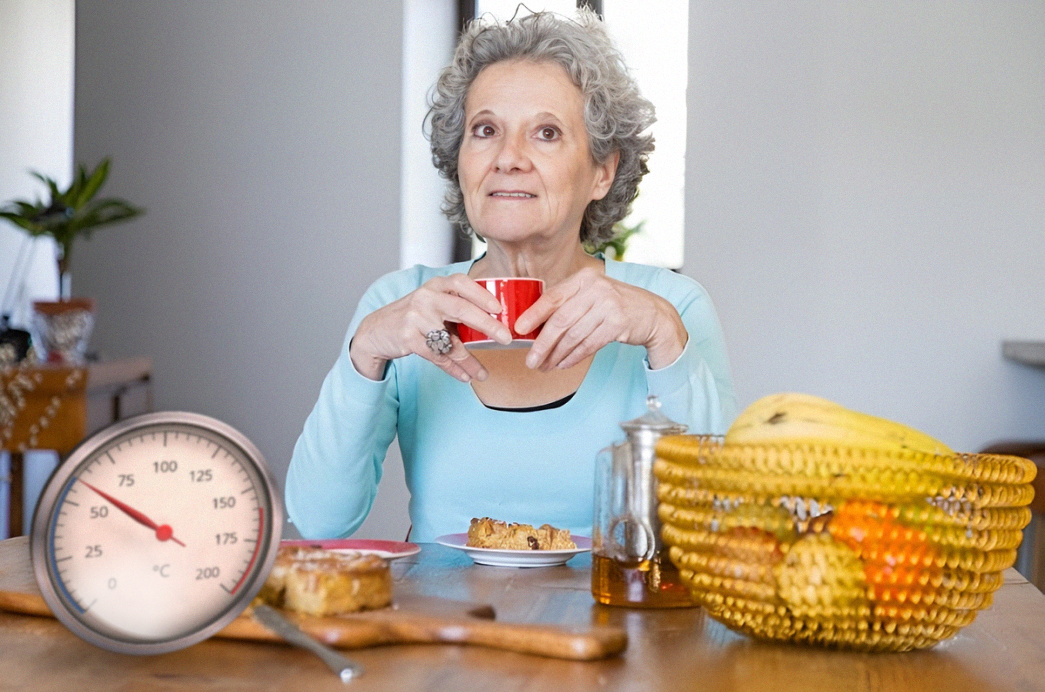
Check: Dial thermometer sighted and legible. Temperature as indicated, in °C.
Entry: 60 °C
